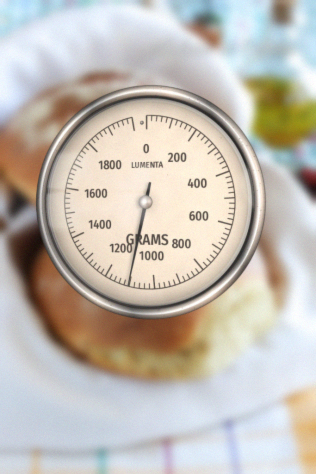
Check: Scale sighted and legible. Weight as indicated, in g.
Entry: 1100 g
